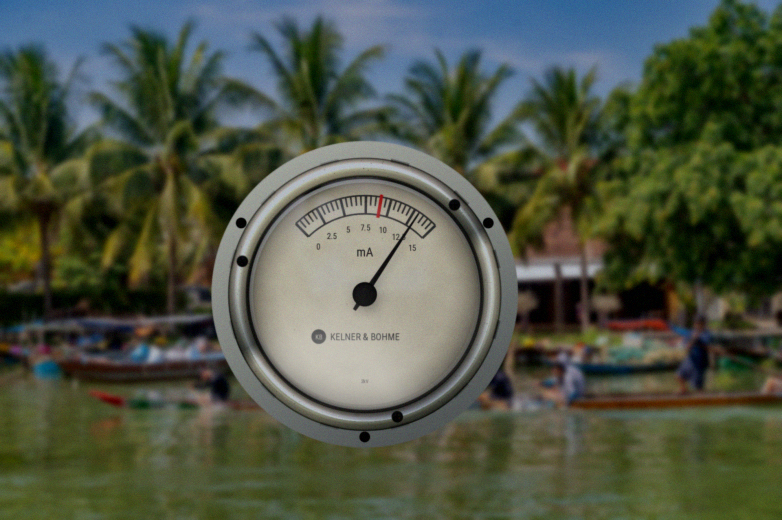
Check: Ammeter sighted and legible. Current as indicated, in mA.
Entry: 13 mA
